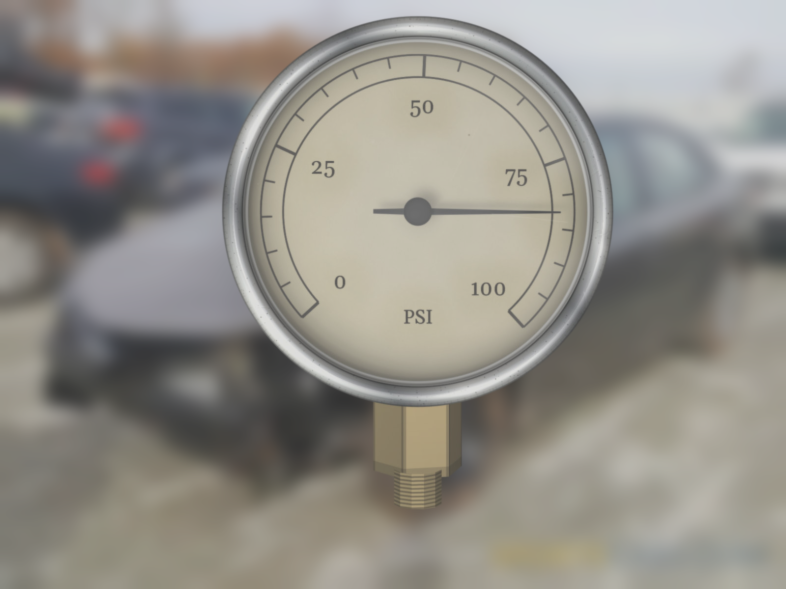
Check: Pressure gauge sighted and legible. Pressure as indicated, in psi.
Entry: 82.5 psi
